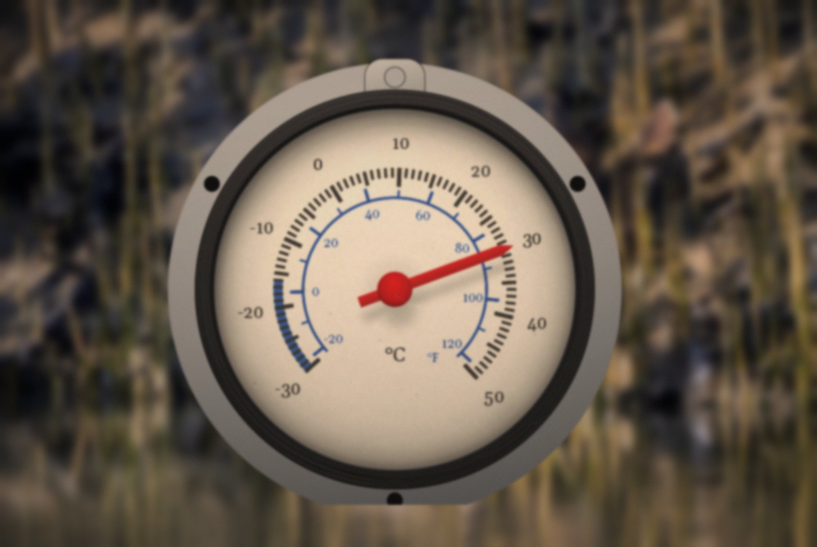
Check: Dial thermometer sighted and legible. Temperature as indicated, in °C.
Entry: 30 °C
